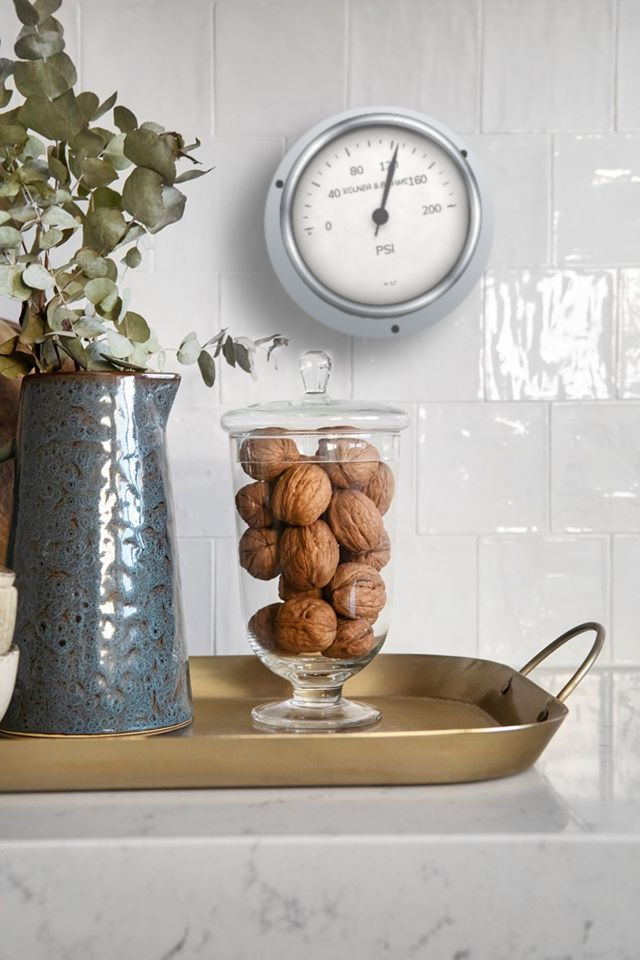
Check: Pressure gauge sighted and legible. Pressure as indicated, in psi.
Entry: 125 psi
